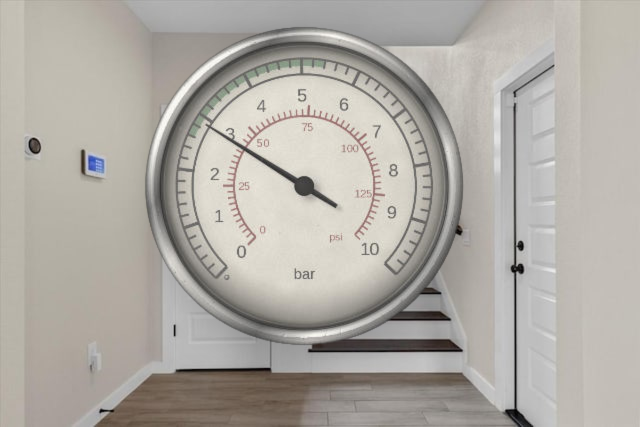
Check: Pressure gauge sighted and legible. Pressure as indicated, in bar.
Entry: 2.9 bar
